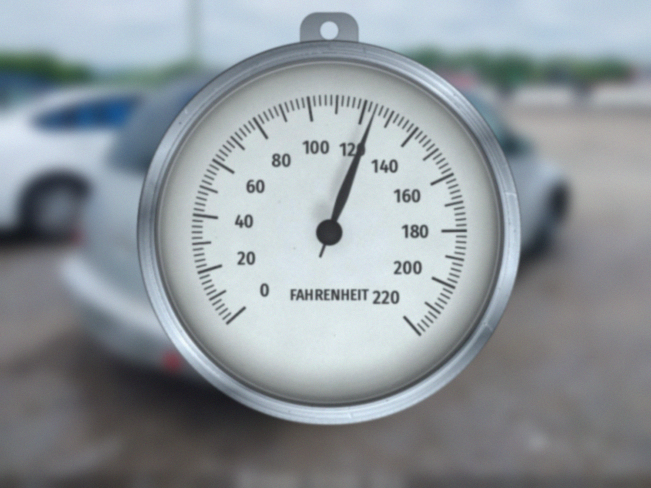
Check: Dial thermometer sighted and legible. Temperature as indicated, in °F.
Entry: 124 °F
